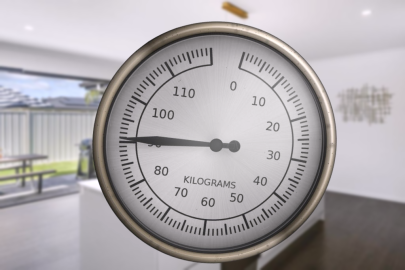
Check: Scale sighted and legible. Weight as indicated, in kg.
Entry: 91 kg
